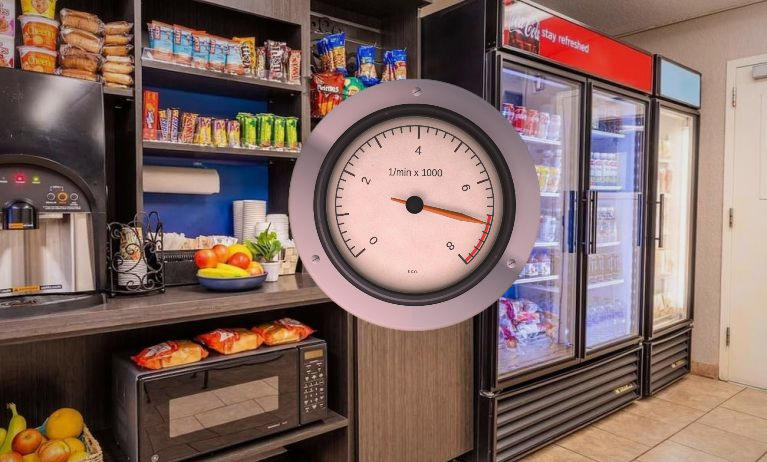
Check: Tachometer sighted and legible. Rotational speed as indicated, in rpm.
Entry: 7000 rpm
